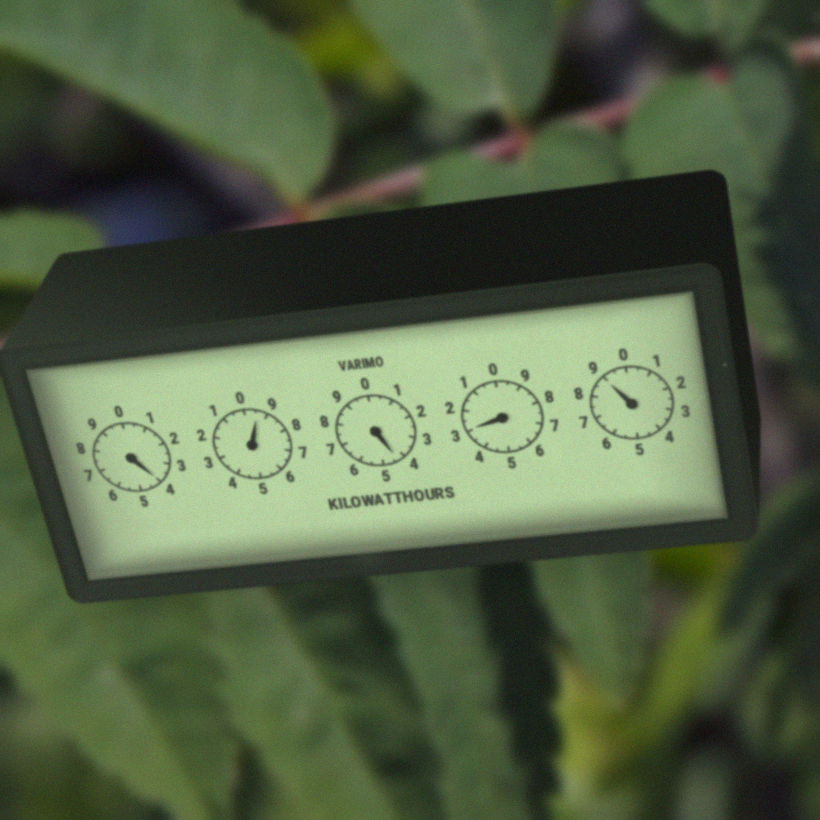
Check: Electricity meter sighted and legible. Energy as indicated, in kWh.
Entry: 39429 kWh
